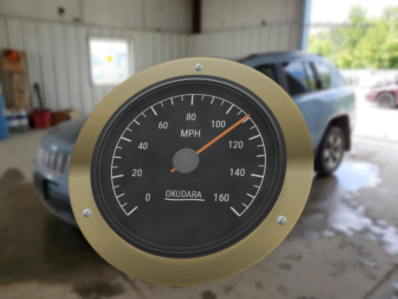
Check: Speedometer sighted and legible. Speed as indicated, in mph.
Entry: 110 mph
